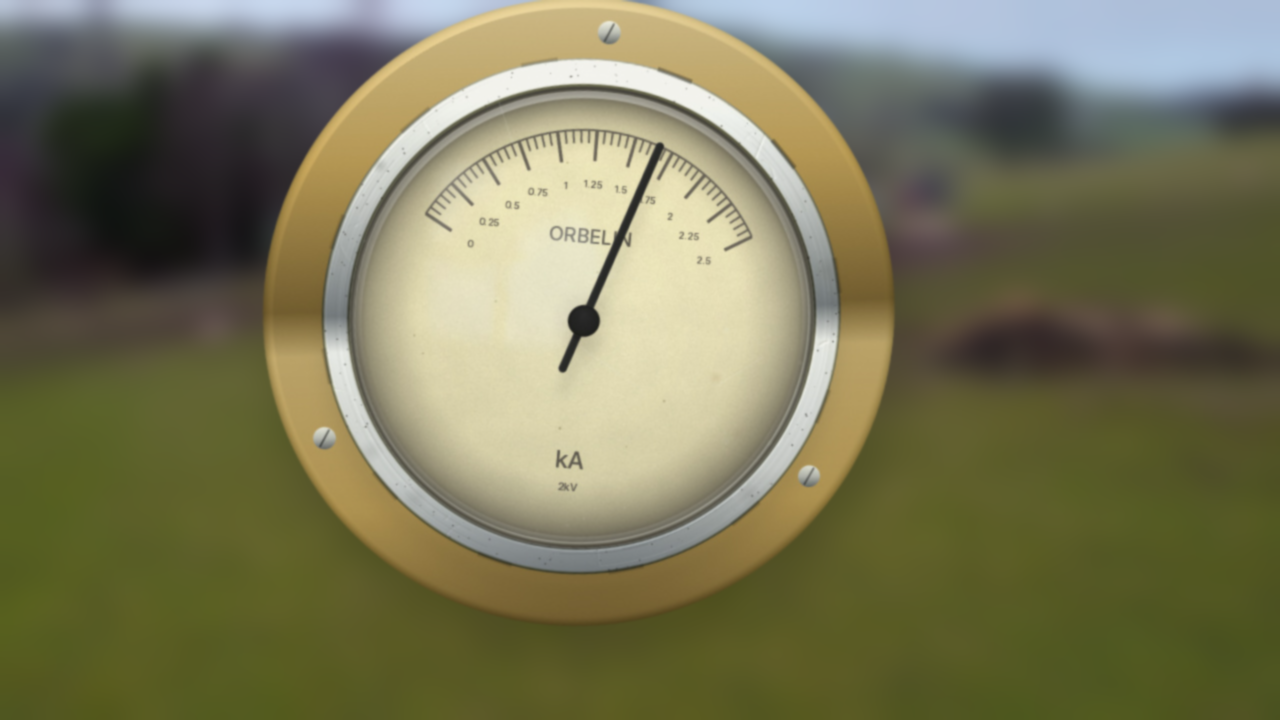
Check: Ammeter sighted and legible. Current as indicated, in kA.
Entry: 1.65 kA
